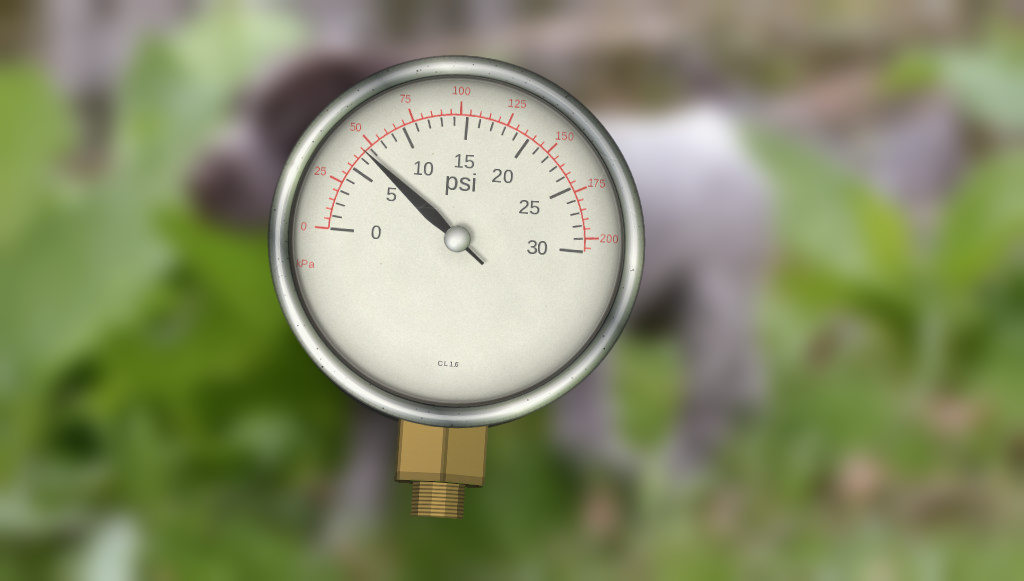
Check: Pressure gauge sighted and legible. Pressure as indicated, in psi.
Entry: 6.5 psi
